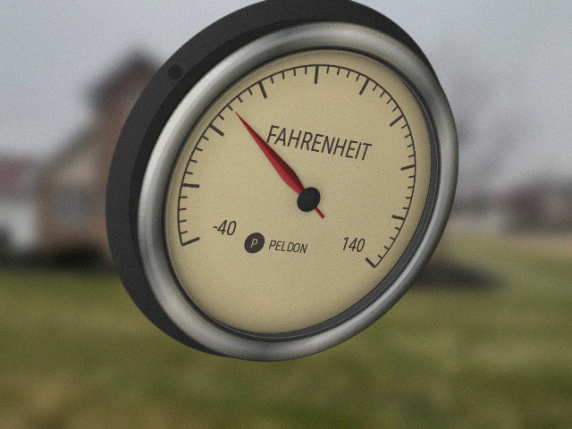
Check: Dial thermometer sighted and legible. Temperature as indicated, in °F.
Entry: 8 °F
